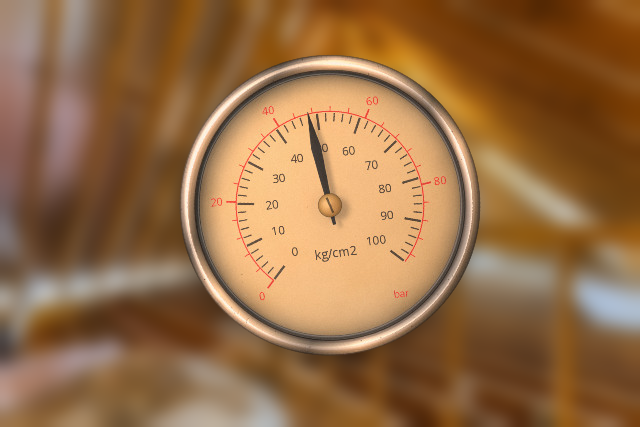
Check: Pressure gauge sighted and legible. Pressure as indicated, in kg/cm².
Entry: 48 kg/cm²
